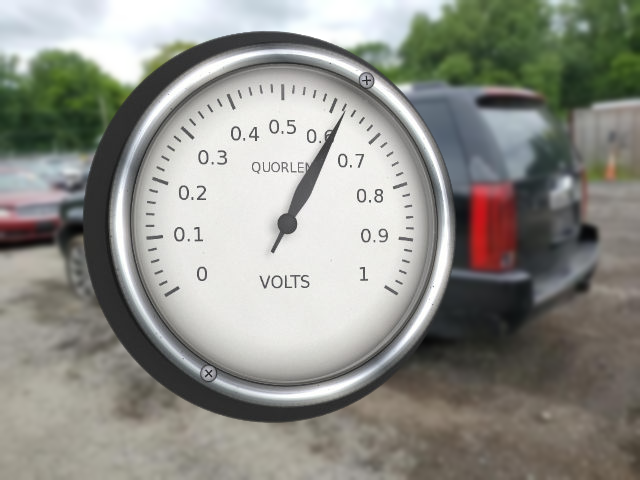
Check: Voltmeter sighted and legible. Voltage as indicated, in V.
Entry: 0.62 V
